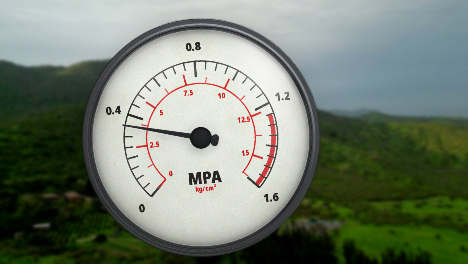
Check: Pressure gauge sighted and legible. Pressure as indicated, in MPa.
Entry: 0.35 MPa
